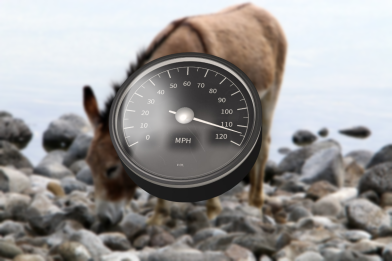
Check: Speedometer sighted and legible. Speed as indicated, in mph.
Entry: 115 mph
